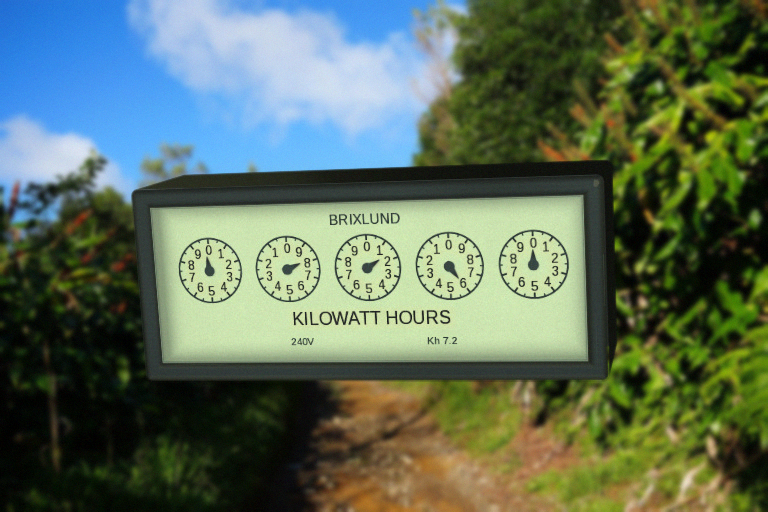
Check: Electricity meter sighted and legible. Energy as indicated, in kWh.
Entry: 98160 kWh
